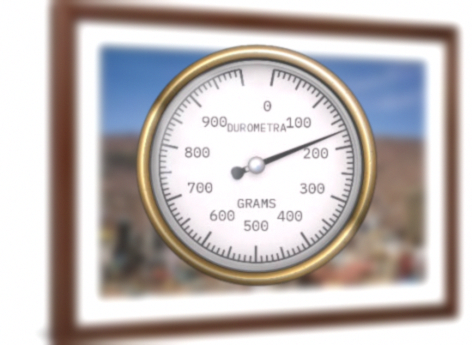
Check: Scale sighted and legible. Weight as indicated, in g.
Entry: 170 g
